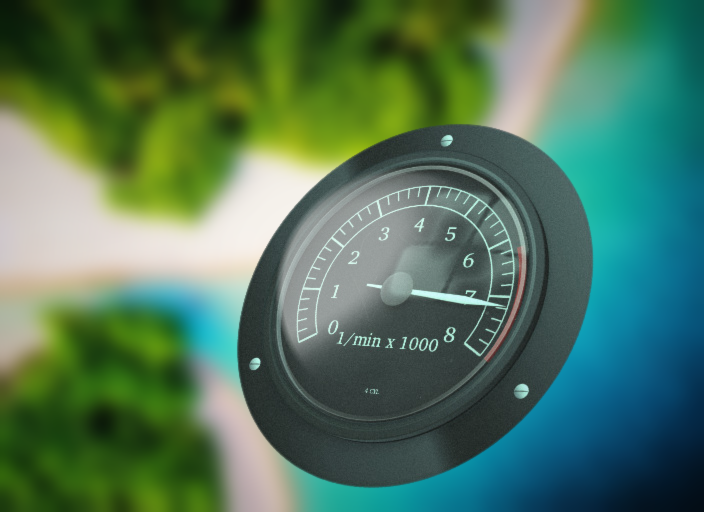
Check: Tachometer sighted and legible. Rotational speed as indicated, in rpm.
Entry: 7200 rpm
